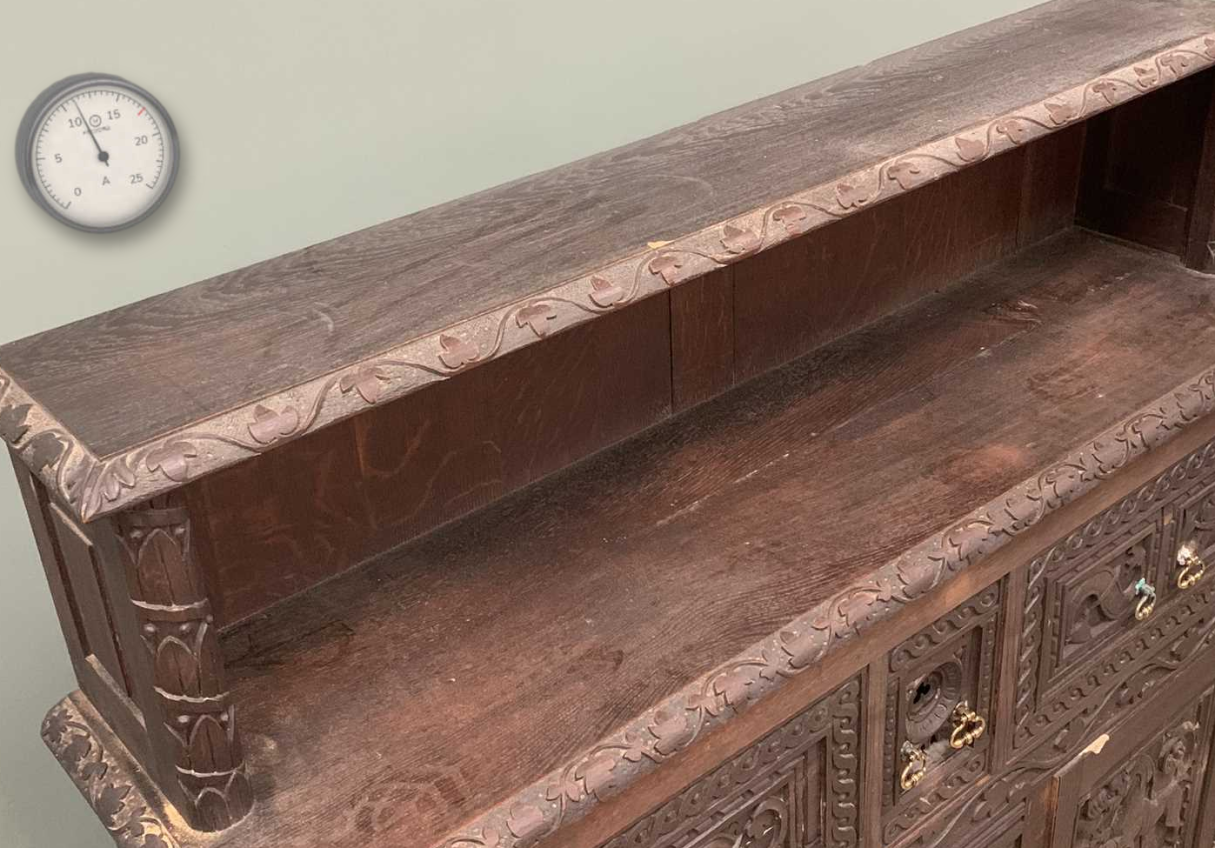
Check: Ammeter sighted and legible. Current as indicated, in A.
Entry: 11 A
